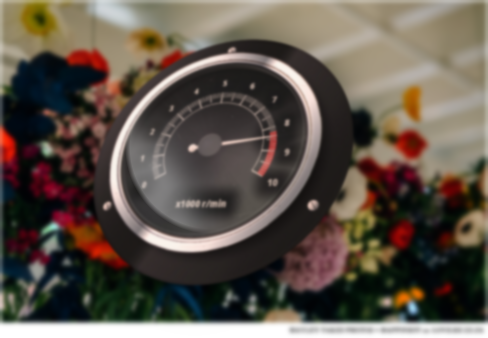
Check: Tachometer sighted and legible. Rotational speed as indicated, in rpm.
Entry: 8500 rpm
